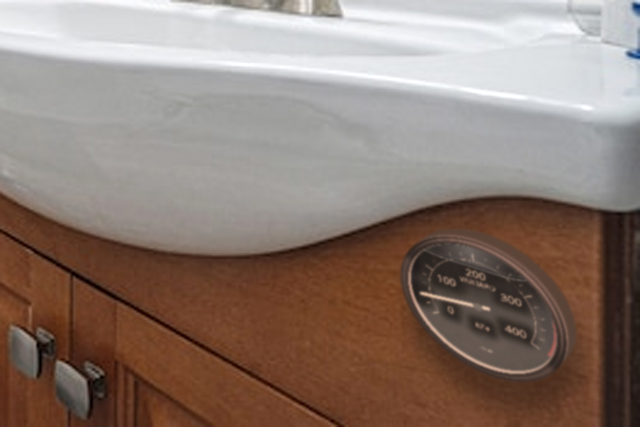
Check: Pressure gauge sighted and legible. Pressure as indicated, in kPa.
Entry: 40 kPa
